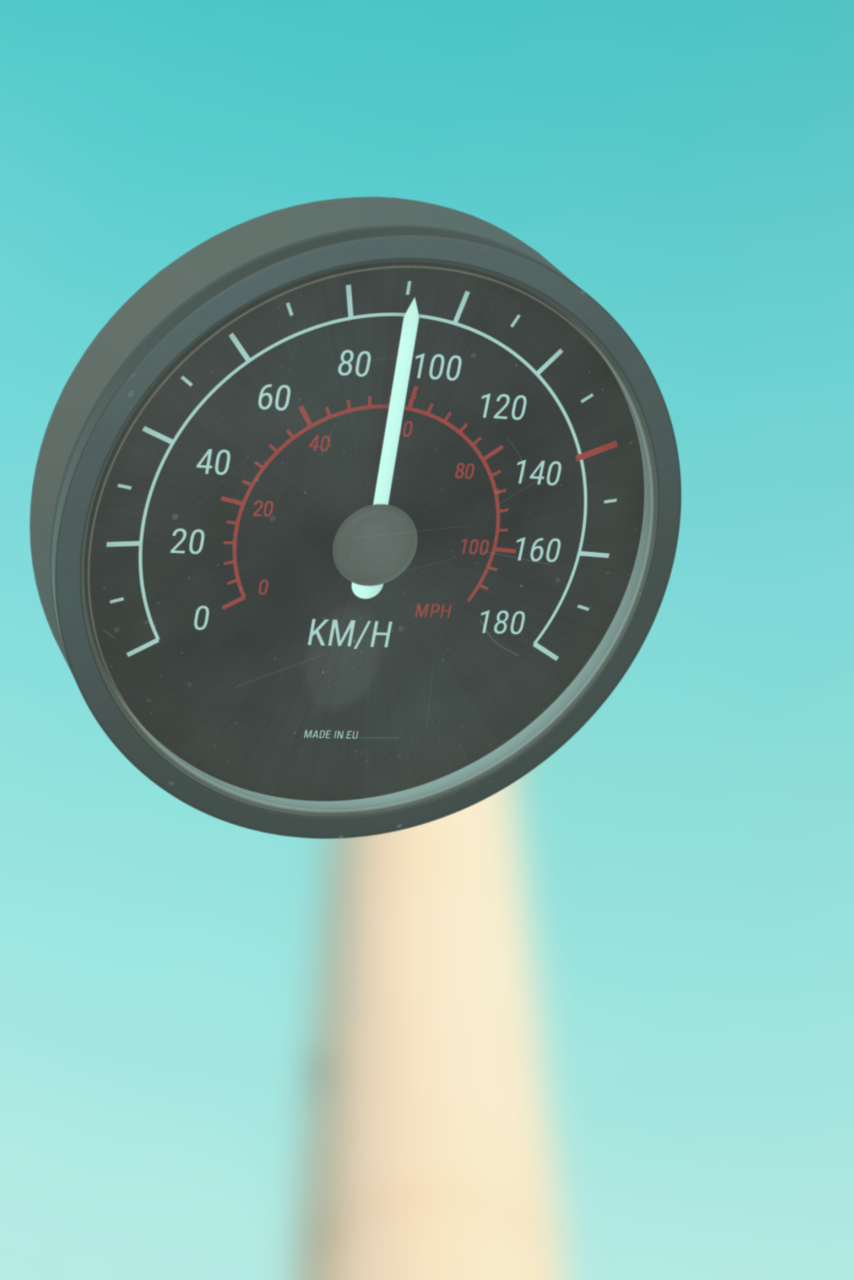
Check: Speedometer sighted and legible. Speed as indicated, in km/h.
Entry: 90 km/h
